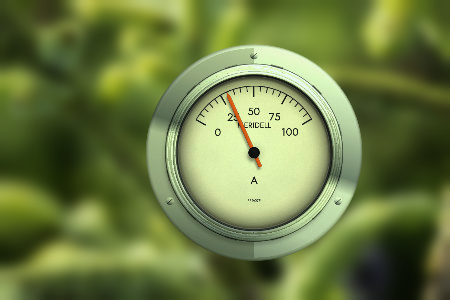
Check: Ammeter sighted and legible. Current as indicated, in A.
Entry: 30 A
